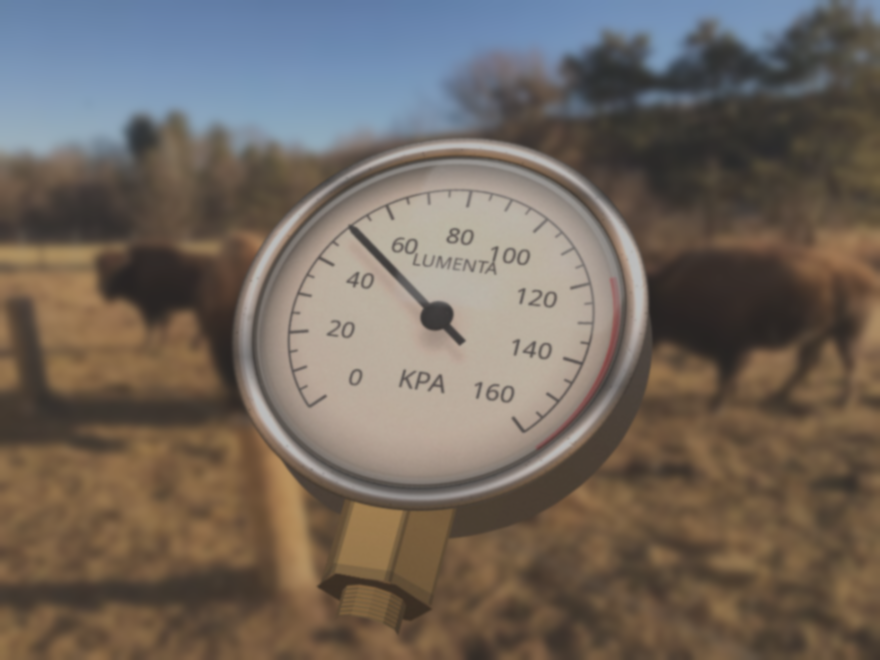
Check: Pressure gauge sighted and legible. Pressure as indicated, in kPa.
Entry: 50 kPa
